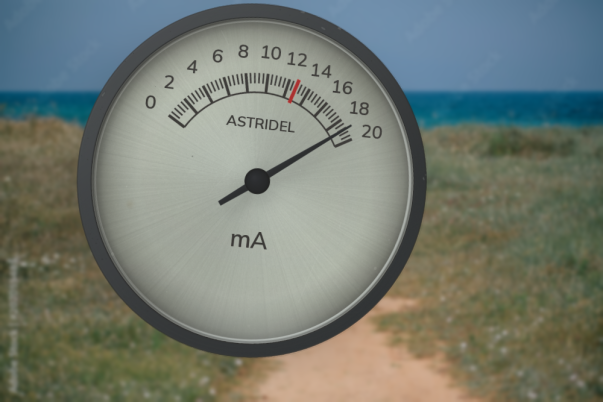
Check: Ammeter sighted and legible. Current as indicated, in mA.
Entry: 18.8 mA
